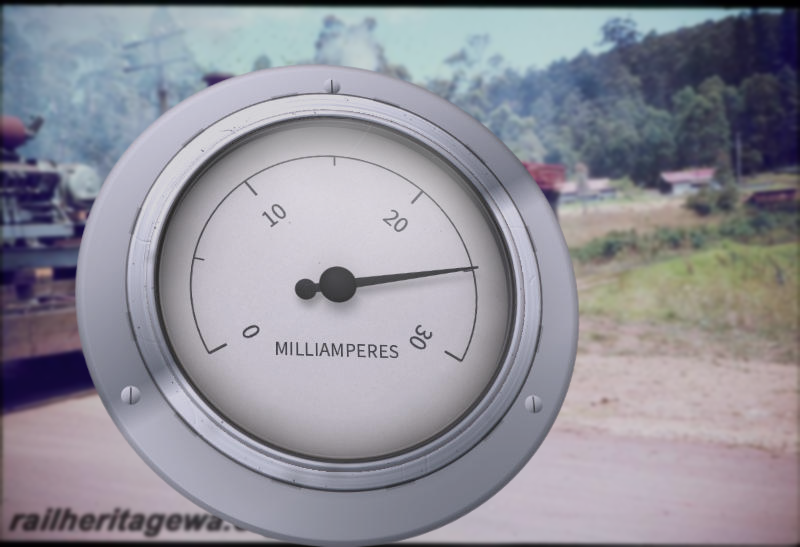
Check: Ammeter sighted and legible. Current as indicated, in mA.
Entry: 25 mA
